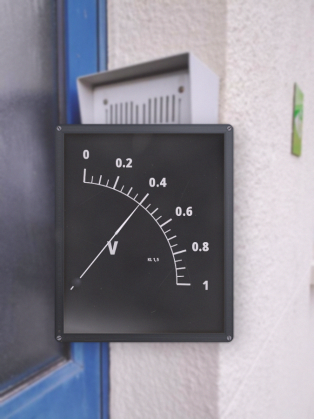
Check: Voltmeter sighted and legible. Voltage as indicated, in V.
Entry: 0.4 V
